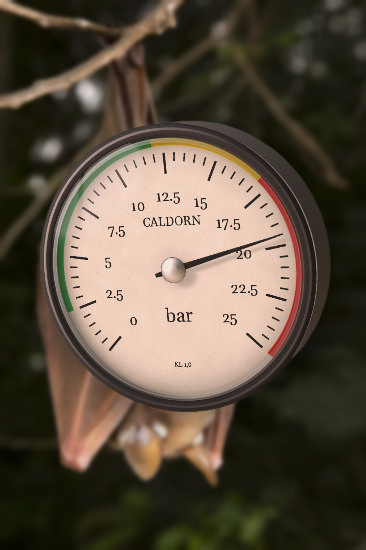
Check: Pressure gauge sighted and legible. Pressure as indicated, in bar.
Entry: 19.5 bar
